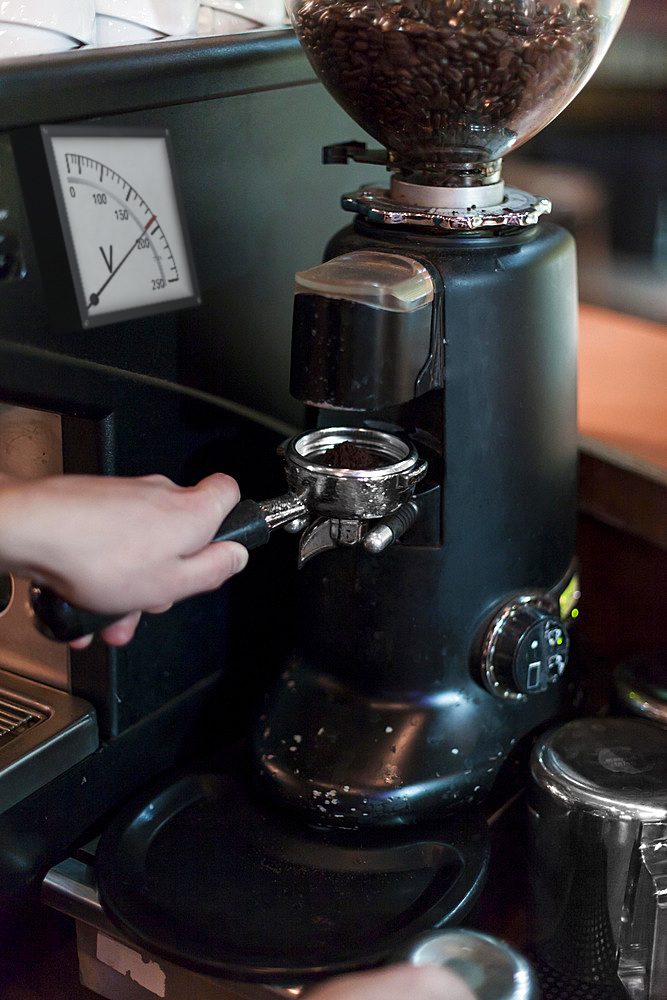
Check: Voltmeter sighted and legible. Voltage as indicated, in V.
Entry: 190 V
